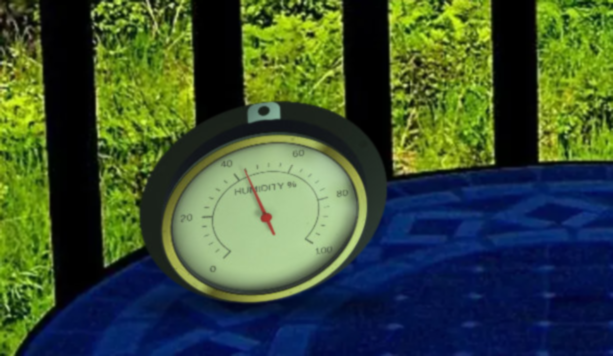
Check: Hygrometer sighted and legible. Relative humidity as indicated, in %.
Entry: 44 %
